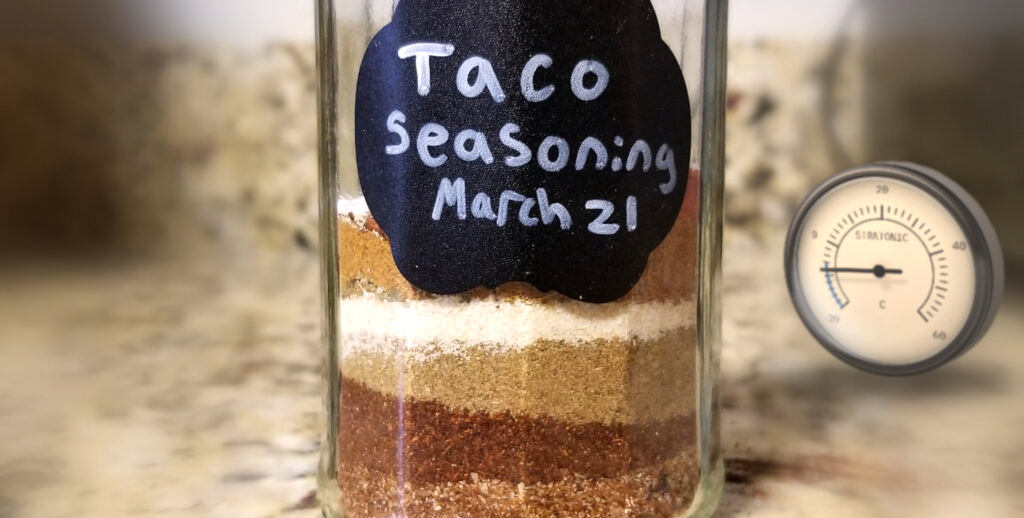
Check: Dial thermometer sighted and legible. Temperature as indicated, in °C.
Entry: -8 °C
